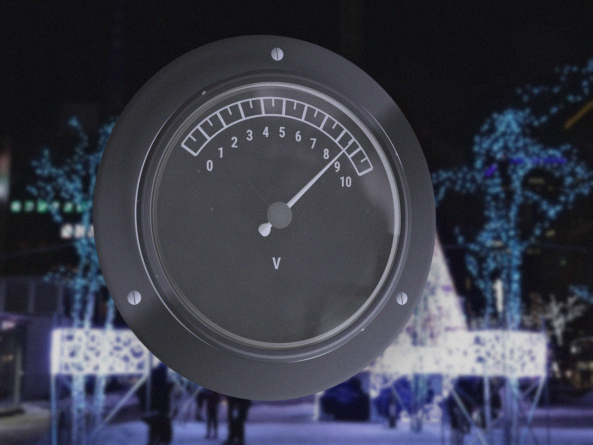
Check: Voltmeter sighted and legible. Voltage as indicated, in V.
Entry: 8.5 V
